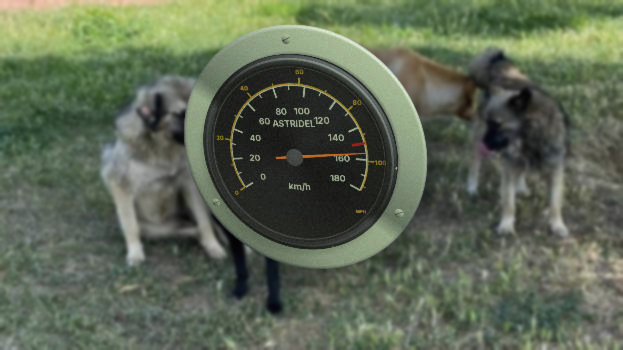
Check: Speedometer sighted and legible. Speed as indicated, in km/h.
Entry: 155 km/h
